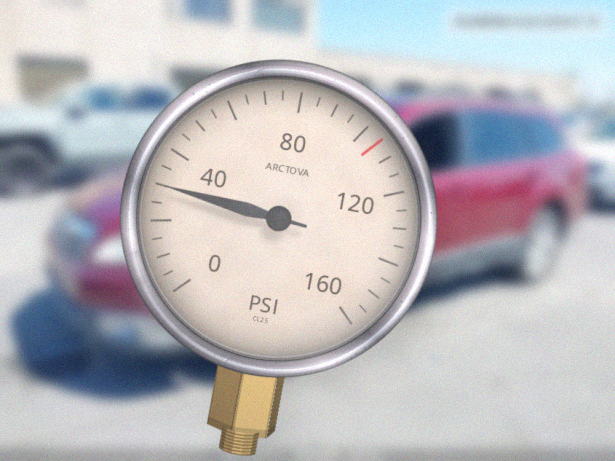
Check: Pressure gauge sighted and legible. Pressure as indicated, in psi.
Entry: 30 psi
